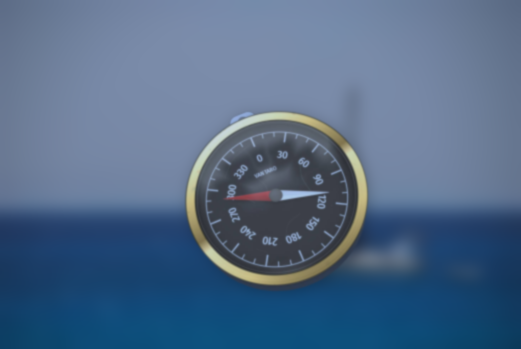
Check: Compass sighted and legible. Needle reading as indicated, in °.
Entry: 290 °
